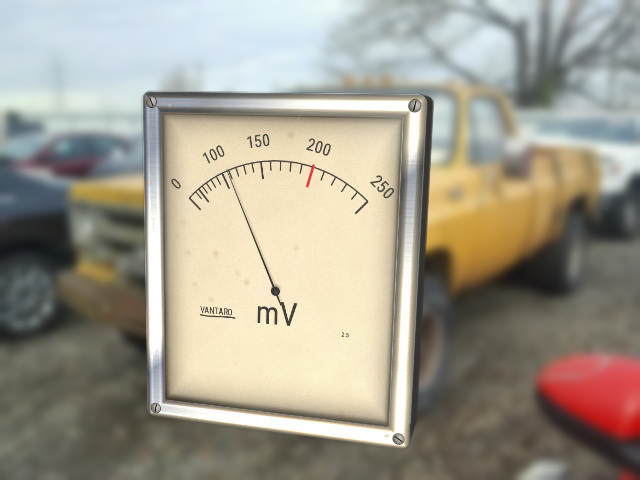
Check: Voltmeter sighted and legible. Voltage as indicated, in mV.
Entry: 110 mV
